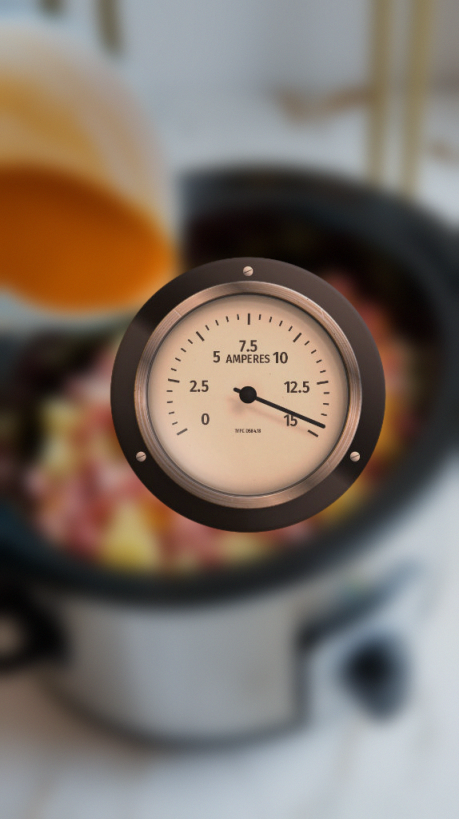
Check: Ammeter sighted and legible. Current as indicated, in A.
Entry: 14.5 A
